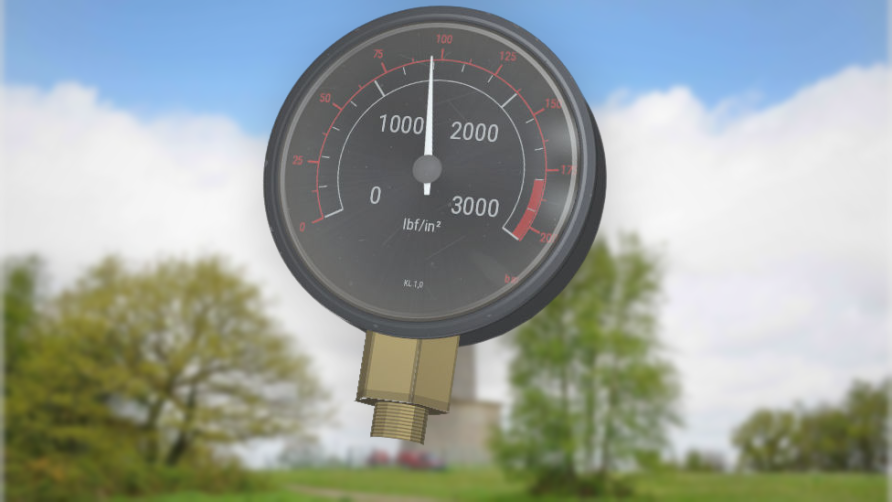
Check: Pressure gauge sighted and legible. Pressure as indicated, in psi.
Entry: 1400 psi
